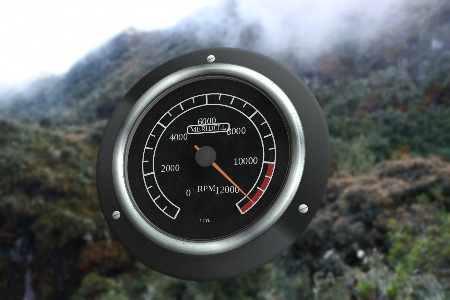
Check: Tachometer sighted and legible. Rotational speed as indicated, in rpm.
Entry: 11500 rpm
